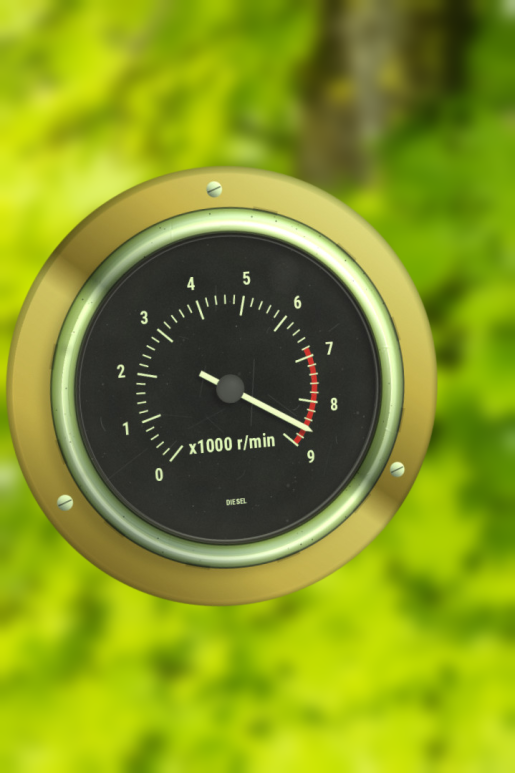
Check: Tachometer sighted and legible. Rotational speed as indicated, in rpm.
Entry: 8600 rpm
